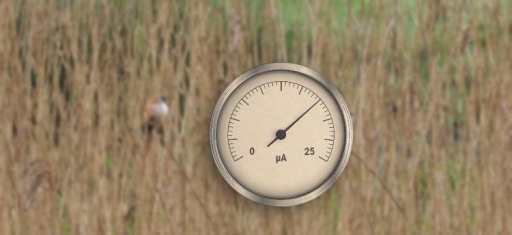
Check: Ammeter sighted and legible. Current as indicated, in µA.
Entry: 17.5 µA
